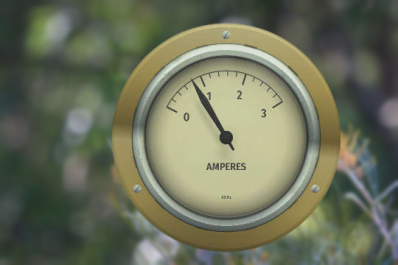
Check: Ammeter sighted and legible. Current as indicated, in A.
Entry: 0.8 A
